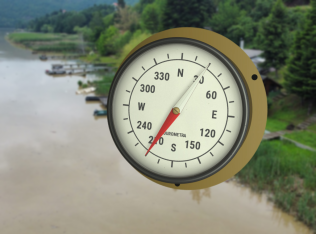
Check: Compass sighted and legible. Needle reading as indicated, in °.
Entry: 210 °
